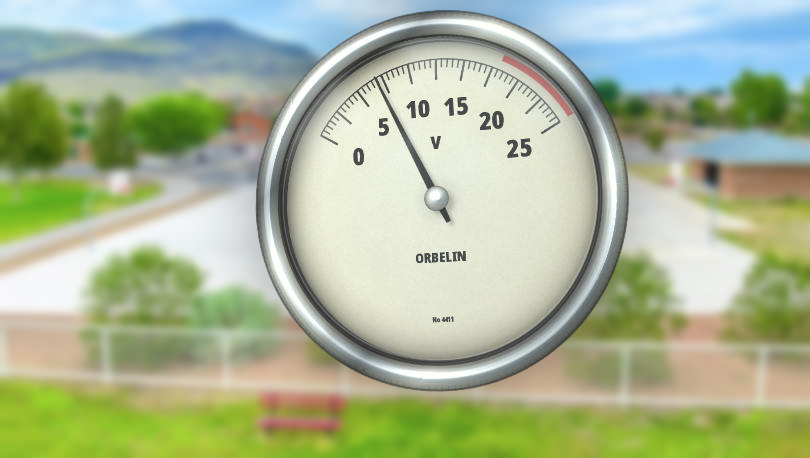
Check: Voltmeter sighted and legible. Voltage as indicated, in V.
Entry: 7 V
